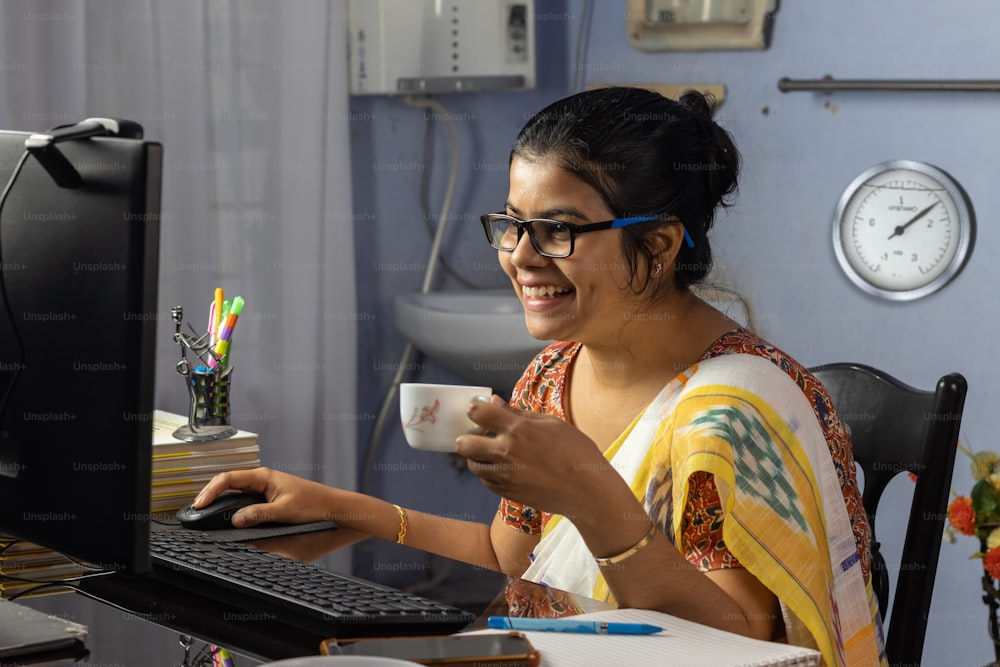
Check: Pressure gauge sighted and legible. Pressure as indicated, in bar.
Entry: 1.7 bar
